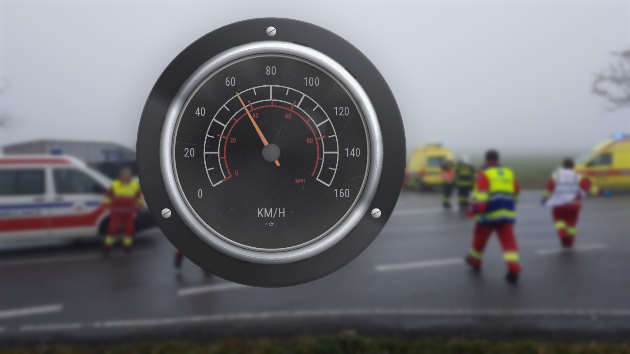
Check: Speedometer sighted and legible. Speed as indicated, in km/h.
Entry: 60 km/h
